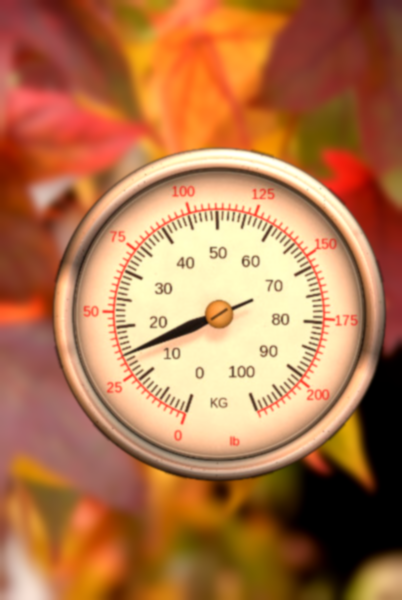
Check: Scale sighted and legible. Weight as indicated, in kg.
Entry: 15 kg
